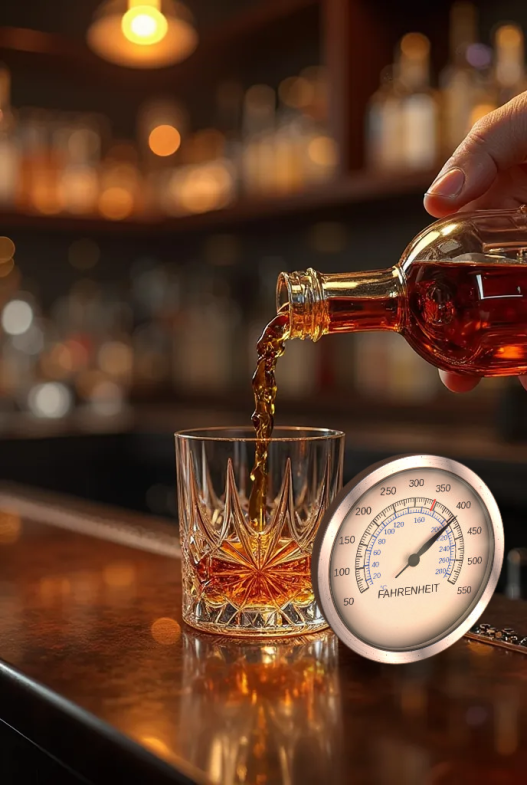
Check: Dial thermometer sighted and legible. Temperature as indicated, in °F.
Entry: 400 °F
